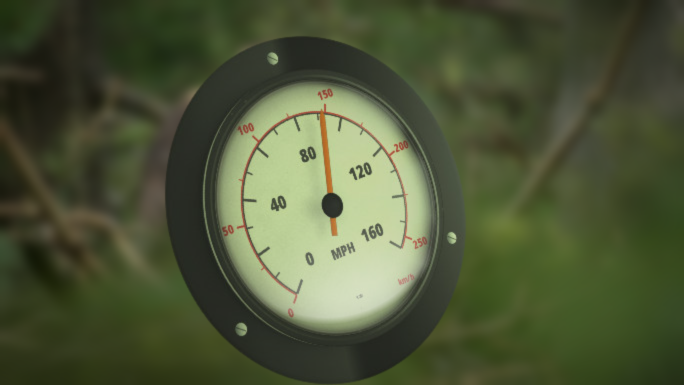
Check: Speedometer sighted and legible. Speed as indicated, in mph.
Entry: 90 mph
